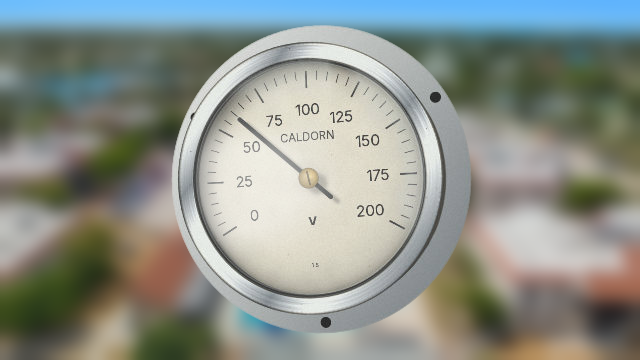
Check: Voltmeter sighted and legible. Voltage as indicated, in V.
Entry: 60 V
